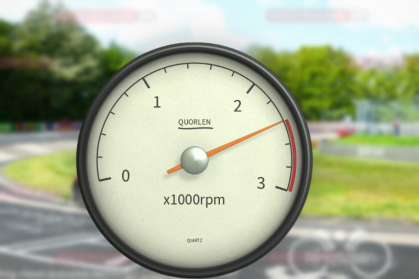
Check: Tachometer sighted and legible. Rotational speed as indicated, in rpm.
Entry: 2400 rpm
